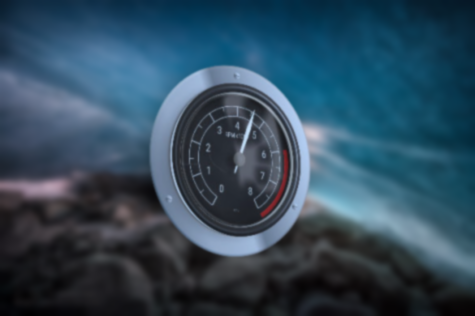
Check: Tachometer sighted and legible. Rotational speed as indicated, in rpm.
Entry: 4500 rpm
